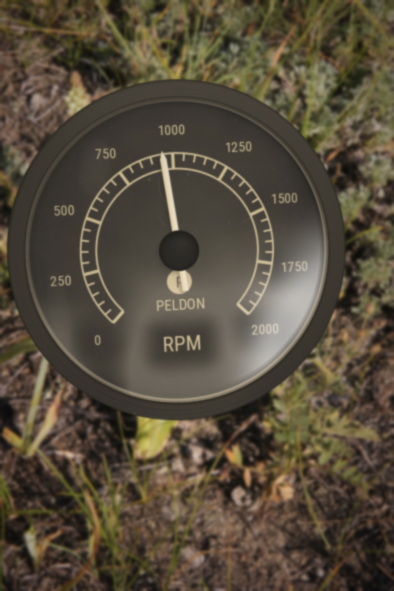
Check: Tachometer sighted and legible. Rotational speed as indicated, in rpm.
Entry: 950 rpm
